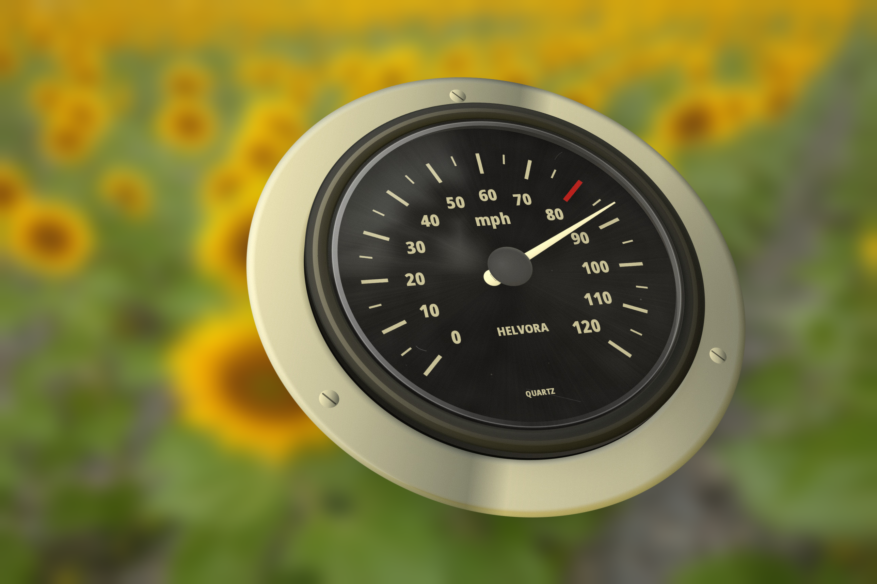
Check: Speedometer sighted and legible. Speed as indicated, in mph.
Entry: 87.5 mph
